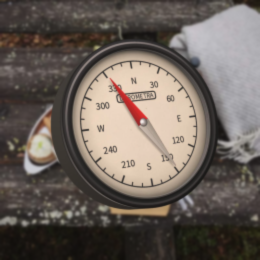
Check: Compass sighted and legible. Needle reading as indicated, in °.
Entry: 330 °
